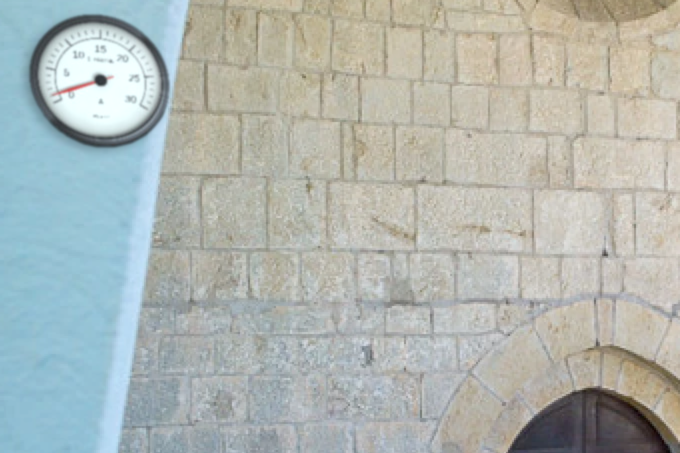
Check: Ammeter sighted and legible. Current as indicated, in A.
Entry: 1 A
